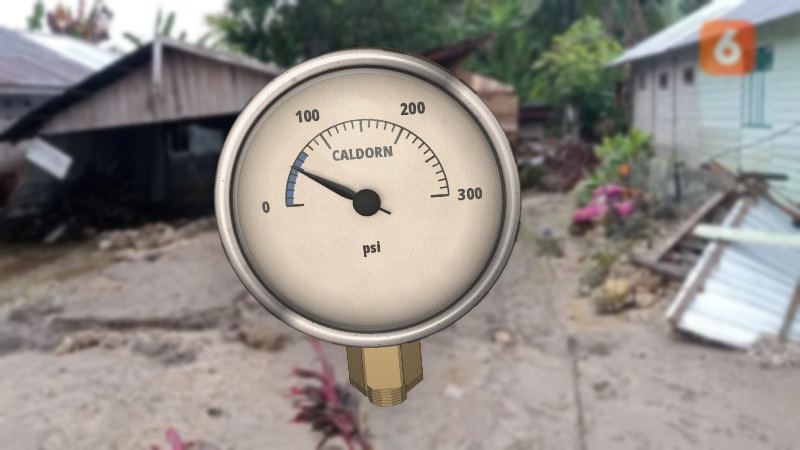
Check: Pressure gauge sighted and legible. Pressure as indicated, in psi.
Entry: 50 psi
